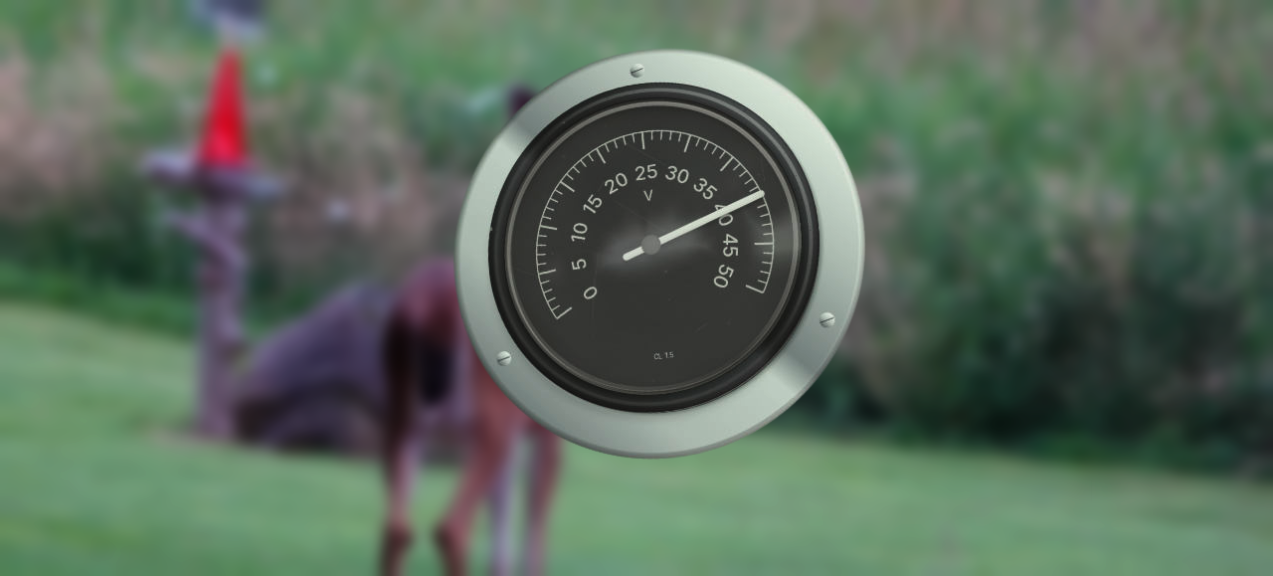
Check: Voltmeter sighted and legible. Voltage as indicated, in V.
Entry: 40 V
